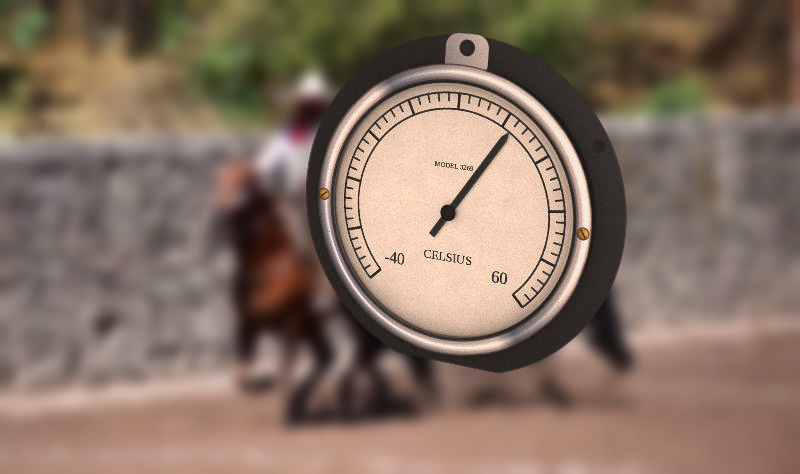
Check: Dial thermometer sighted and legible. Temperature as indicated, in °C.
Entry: 22 °C
